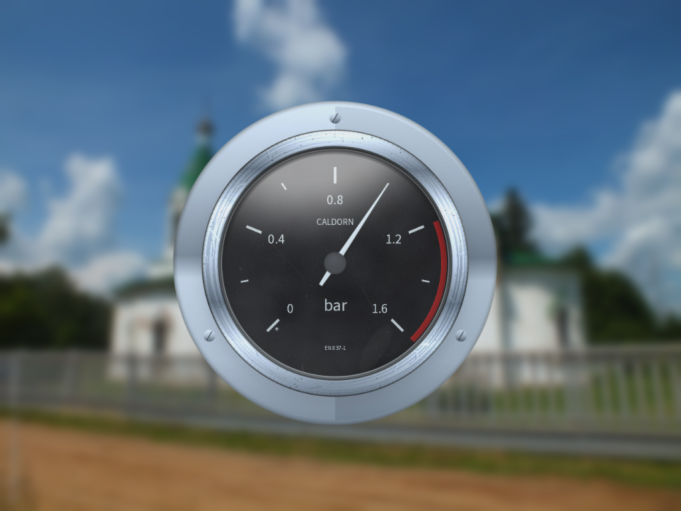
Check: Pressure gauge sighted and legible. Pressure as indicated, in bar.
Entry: 1 bar
